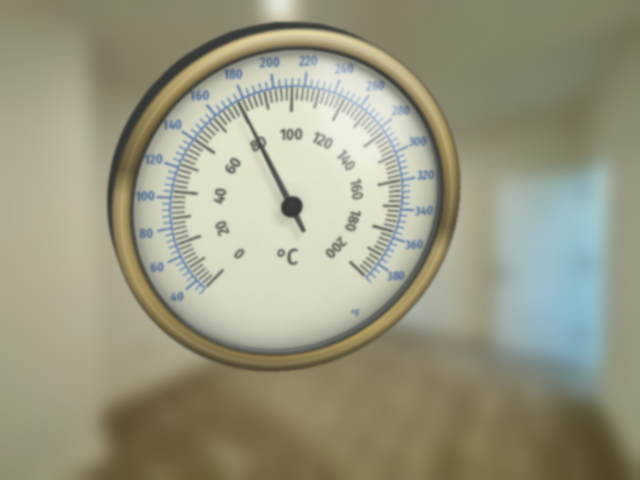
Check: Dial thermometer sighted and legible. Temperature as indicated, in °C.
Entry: 80 °C
